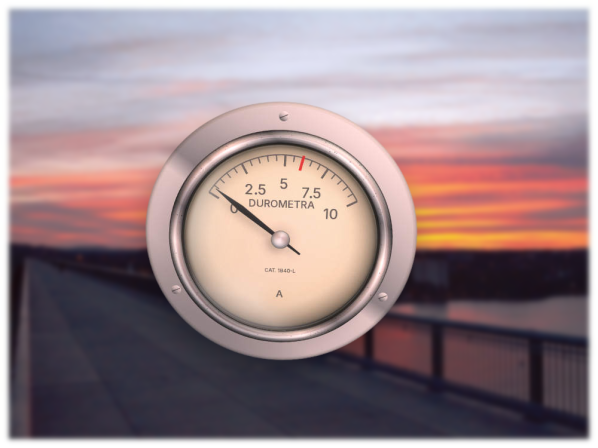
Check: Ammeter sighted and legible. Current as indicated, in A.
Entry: 0.5 A
